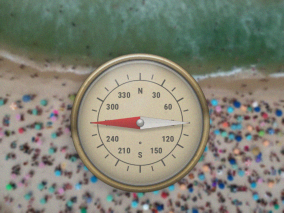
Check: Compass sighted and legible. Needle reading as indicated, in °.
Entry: 270 °
